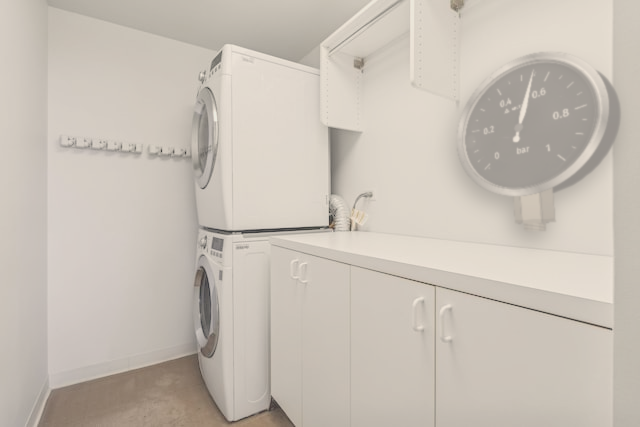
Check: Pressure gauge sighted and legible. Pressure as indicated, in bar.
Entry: 0.55 bar
